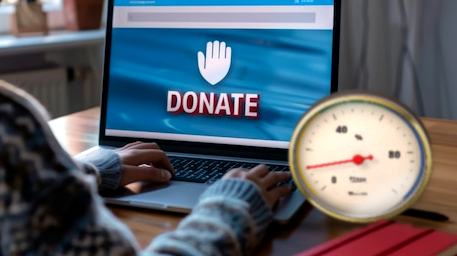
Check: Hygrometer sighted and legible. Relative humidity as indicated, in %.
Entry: 12 %
